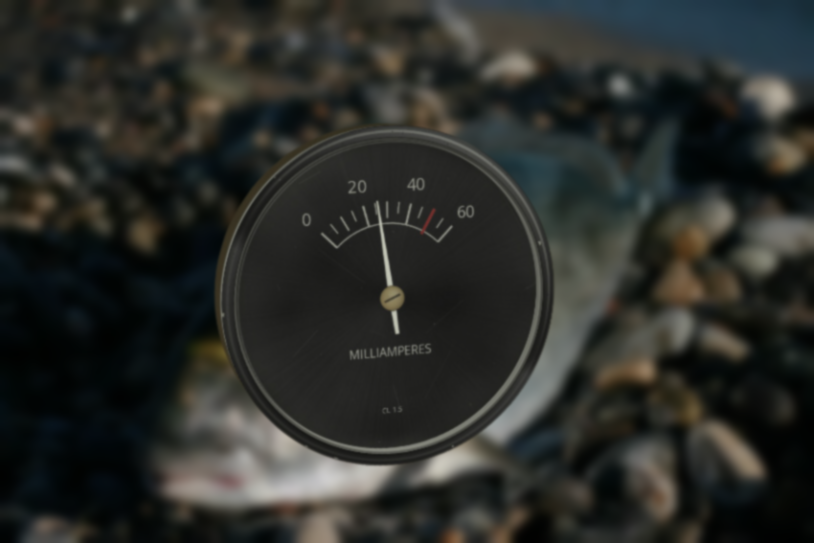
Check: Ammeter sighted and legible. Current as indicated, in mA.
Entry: 25 mA
